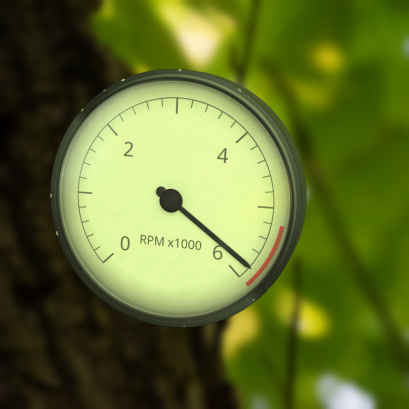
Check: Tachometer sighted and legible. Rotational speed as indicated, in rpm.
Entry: 5800 rpm
